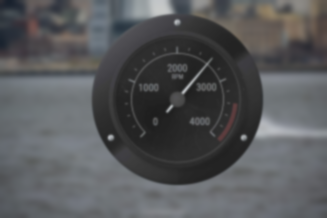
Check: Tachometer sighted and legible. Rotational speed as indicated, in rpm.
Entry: 2600 rpm
